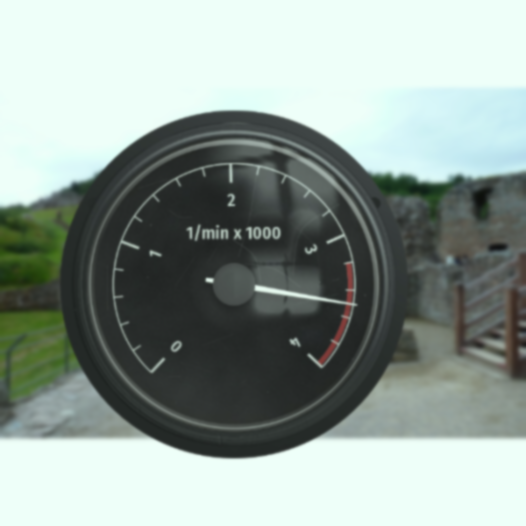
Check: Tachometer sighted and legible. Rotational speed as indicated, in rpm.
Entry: 3500 rpm
